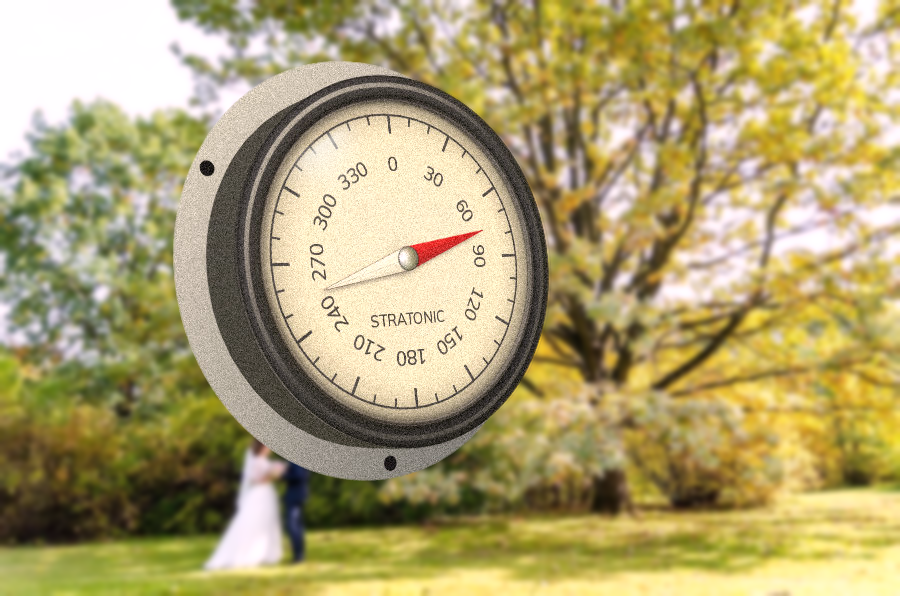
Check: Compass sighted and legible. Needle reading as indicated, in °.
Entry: 75 °
